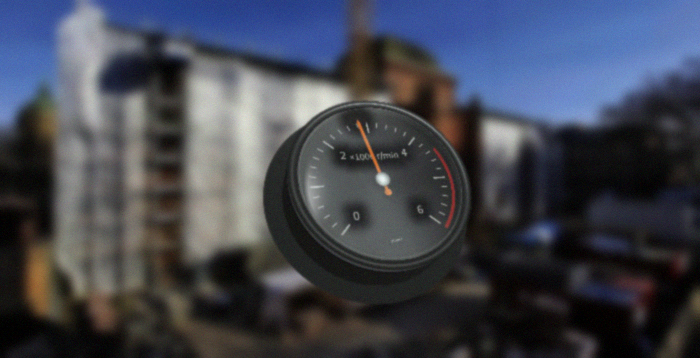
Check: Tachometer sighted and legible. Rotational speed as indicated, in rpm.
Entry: 2800 rpm
